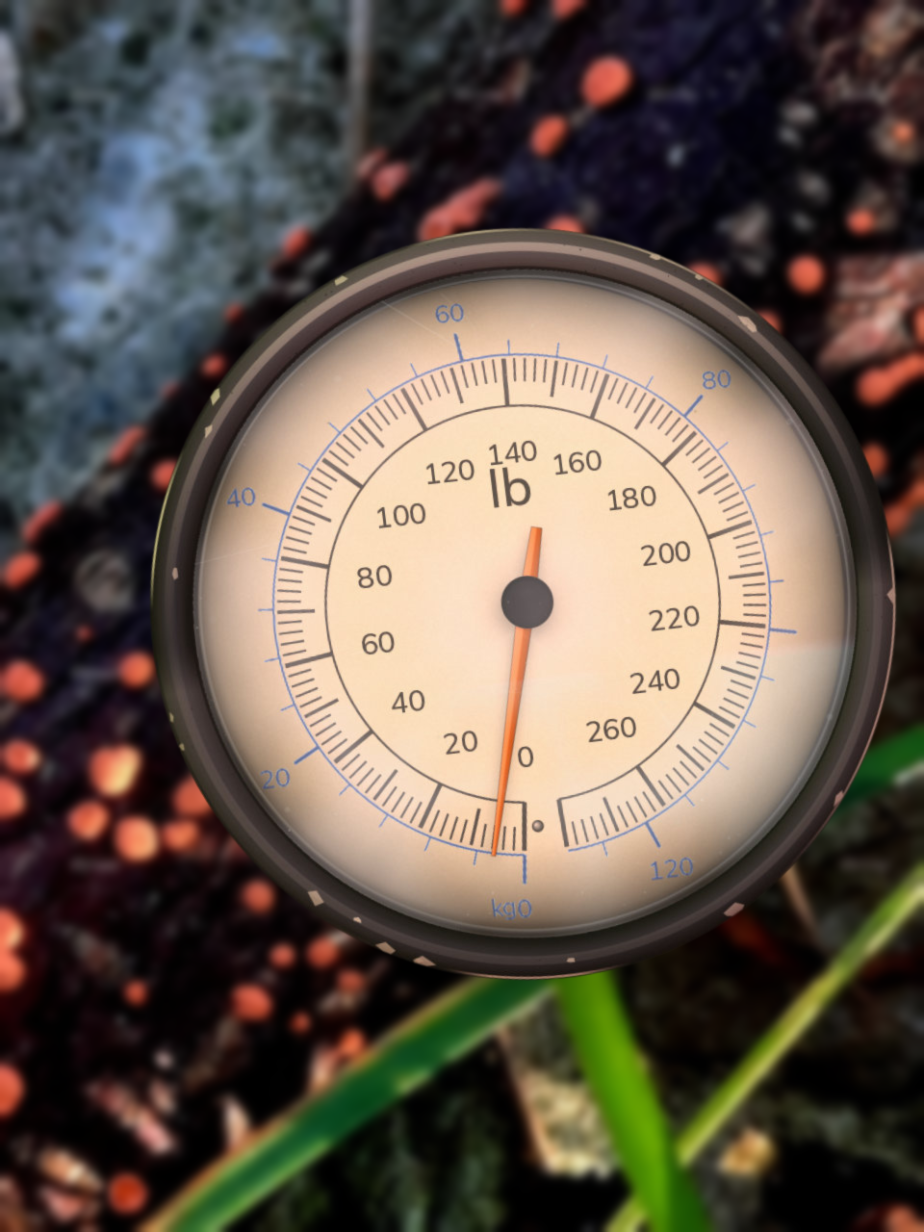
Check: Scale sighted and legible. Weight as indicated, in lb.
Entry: 6 lb
